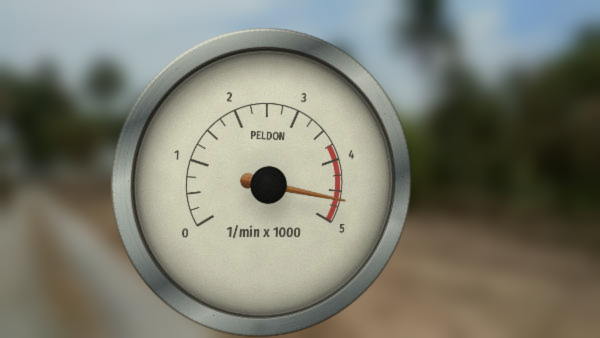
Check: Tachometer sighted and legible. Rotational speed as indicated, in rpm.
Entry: 4625 rpm
